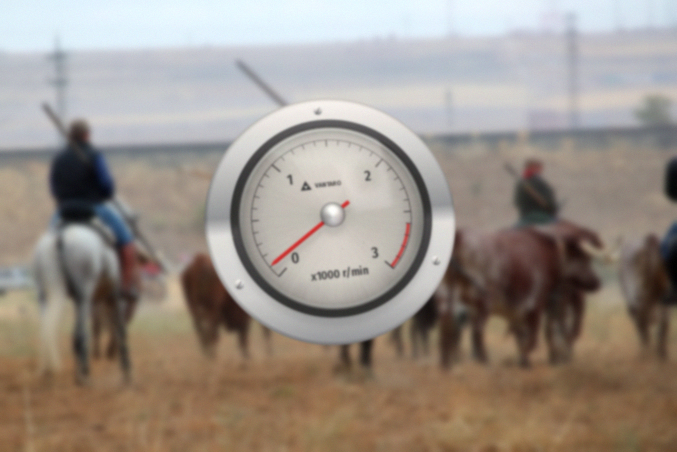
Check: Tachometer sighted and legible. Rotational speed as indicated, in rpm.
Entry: 100 rpm
